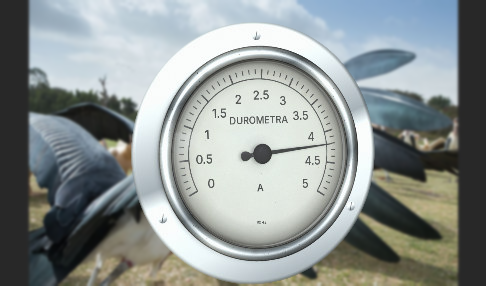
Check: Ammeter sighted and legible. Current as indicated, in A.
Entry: 4.2 A
